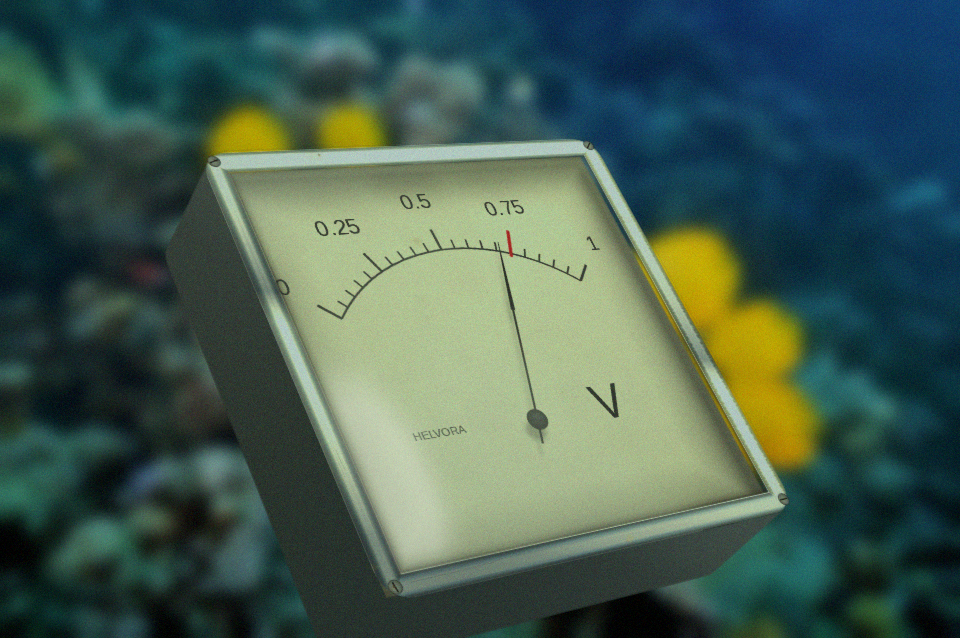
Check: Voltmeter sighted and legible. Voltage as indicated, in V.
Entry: 0.7 V
